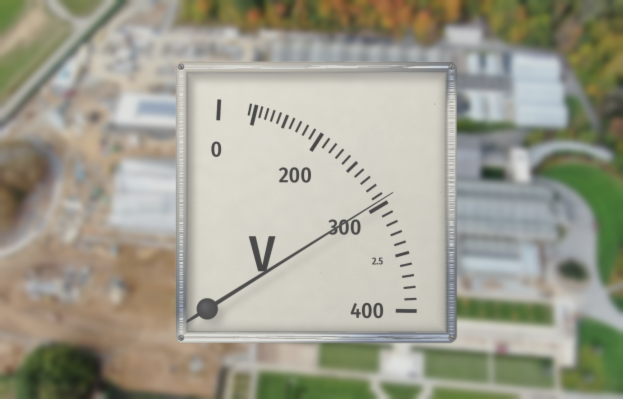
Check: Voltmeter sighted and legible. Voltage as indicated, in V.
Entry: 295 V
